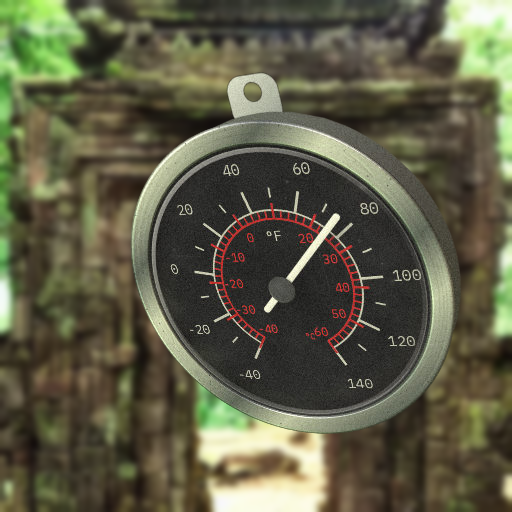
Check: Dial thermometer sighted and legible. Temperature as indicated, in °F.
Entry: 75 °F
